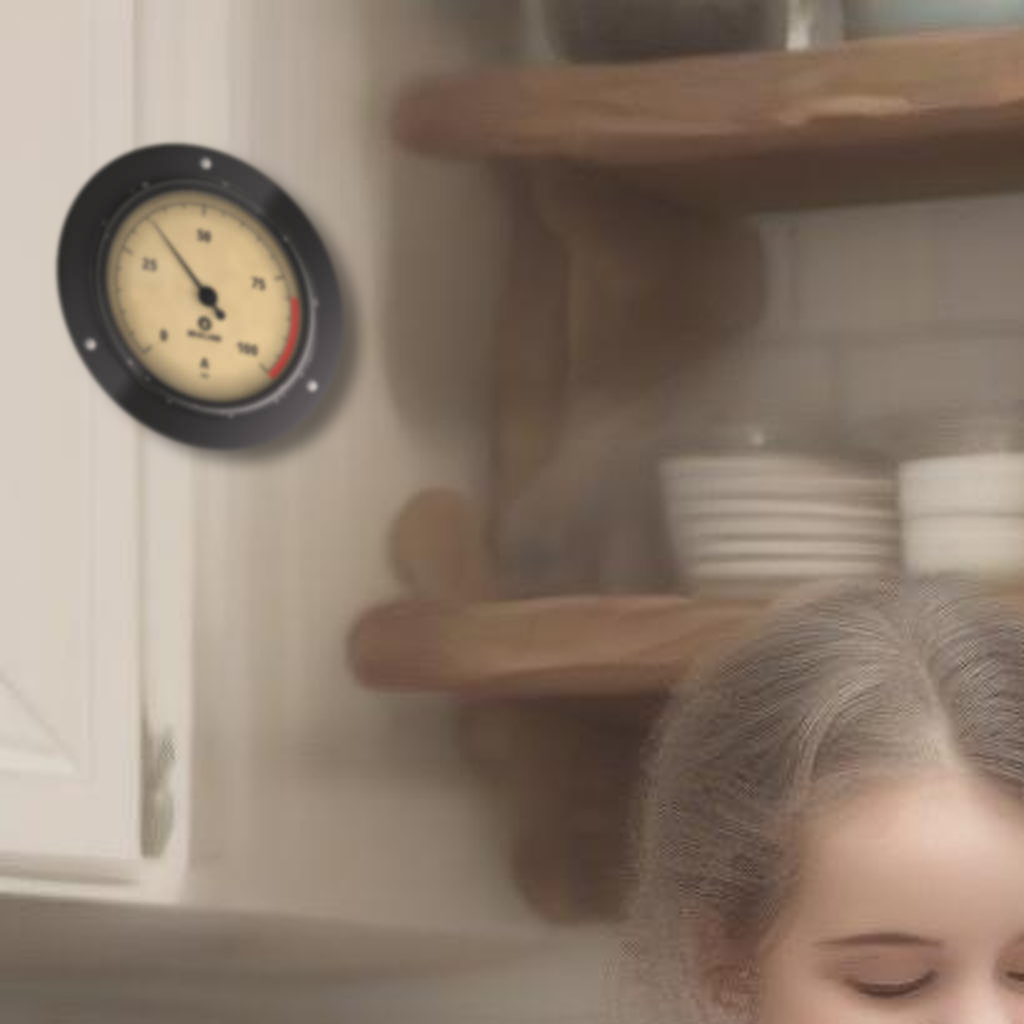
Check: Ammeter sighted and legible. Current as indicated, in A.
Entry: 35 A
